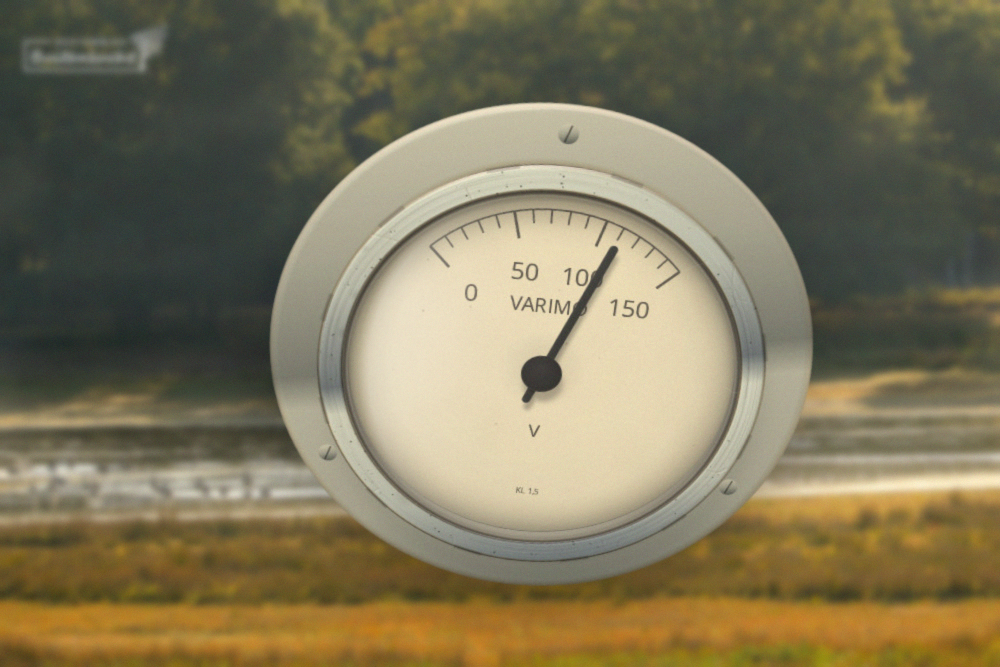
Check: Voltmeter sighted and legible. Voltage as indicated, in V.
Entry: 110 V
